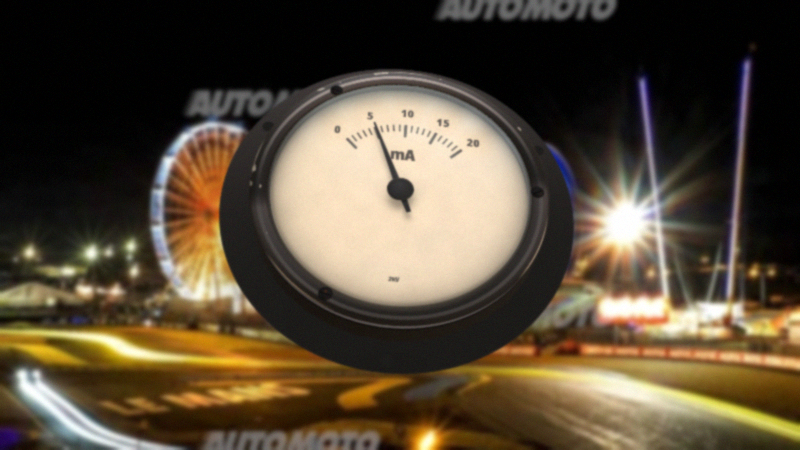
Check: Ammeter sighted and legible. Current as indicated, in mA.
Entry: 5 mA
